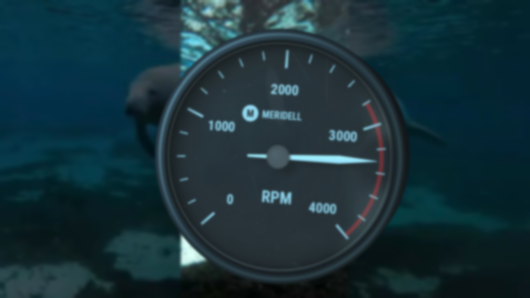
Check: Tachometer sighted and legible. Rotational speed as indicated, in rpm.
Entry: 3300 rpm
